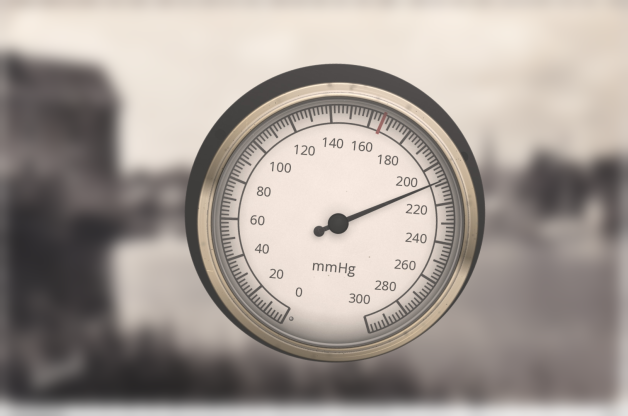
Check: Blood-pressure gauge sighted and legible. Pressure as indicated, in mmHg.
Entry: 208 mmHg
